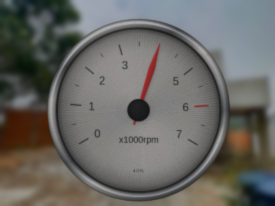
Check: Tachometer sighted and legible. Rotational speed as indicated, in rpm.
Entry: 4000 rpm
